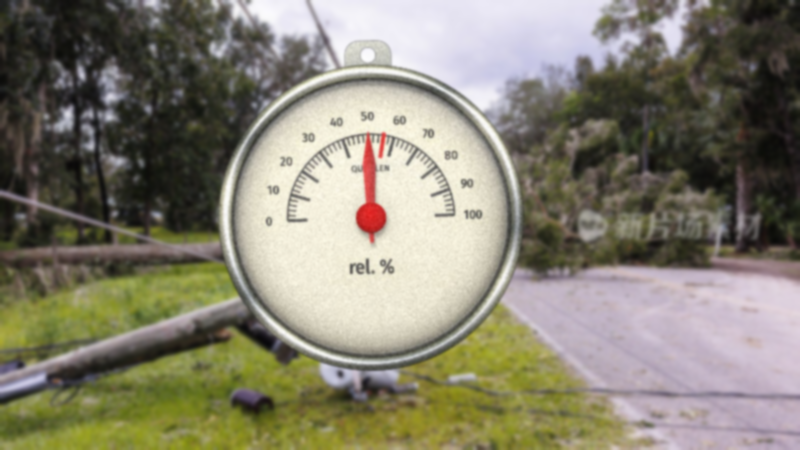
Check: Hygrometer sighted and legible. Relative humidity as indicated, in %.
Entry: 50 %
